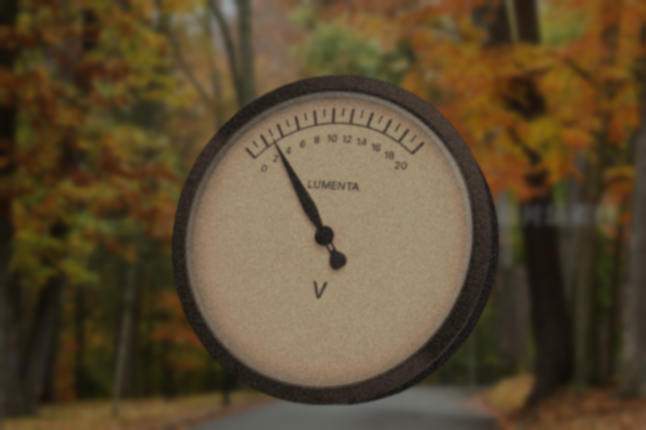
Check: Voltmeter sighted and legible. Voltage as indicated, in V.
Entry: 3 V
